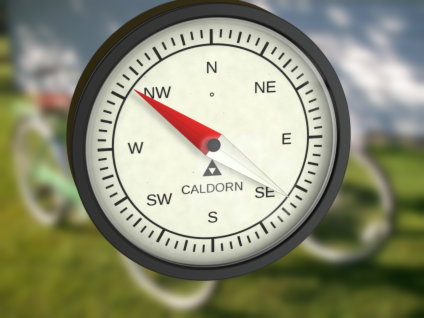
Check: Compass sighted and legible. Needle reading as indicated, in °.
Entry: 307.5 °
